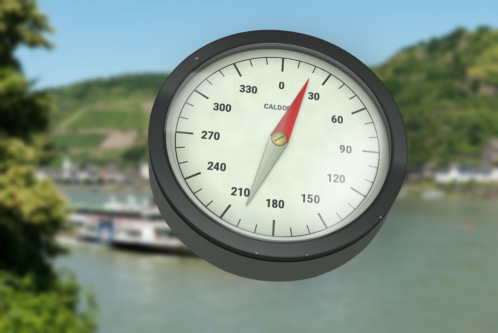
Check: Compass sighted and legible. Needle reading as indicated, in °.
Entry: 20 °
